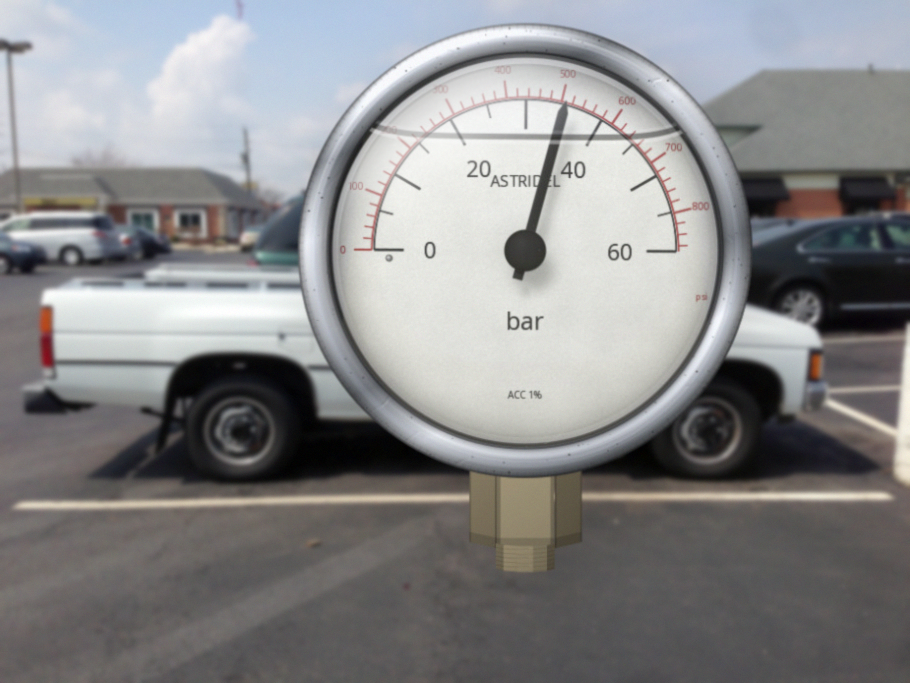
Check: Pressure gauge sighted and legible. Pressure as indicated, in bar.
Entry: 35 bar
